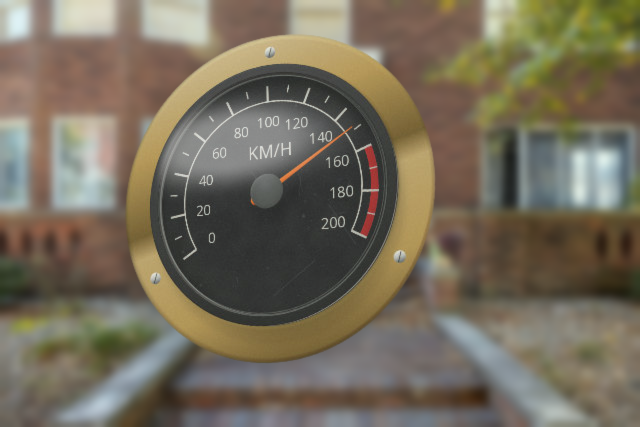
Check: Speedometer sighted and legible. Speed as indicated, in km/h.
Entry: 150 km/h
